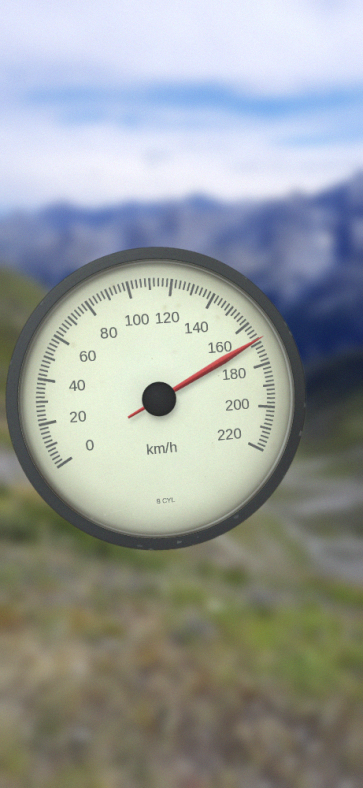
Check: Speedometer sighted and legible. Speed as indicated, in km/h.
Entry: 168 km/h
